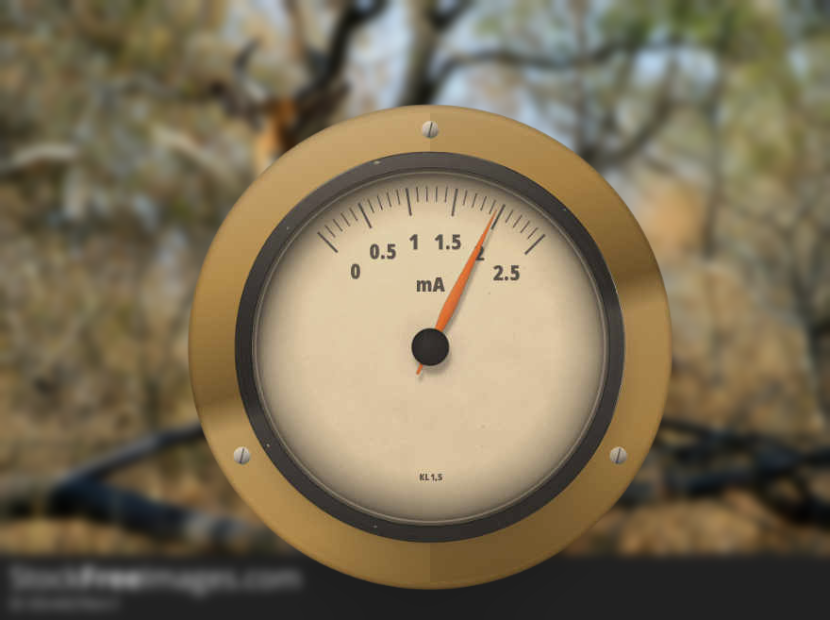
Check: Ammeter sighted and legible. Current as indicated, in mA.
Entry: 1.95 mA
